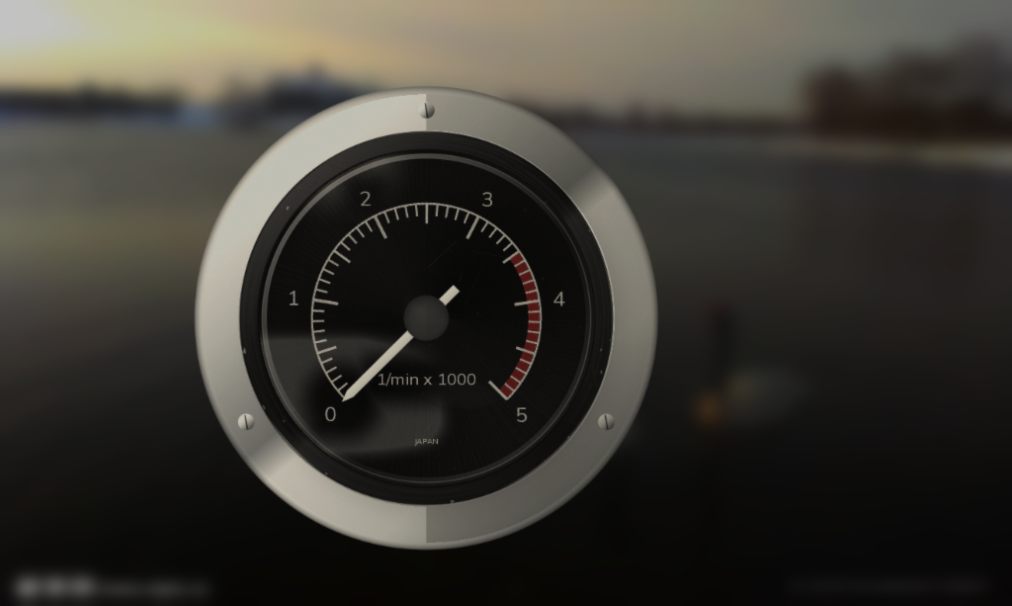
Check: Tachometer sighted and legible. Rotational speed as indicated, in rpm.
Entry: 0 rpm
